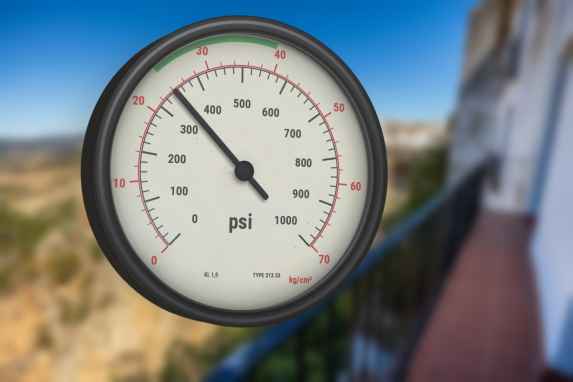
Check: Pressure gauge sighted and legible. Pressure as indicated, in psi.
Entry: 340 psi
